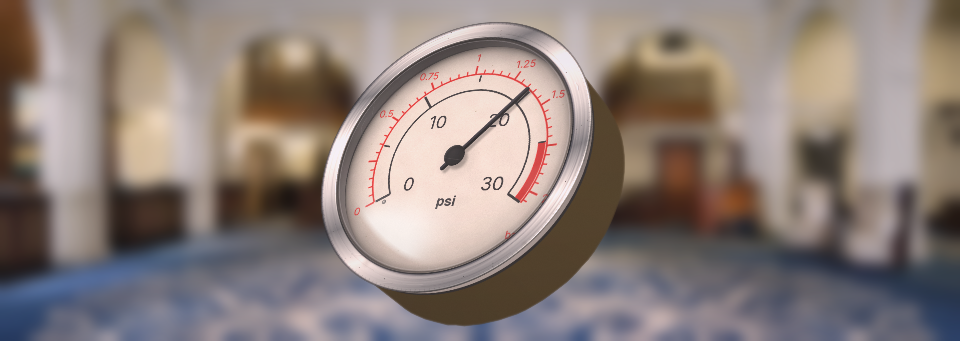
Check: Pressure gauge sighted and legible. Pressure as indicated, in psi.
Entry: 20 psi
